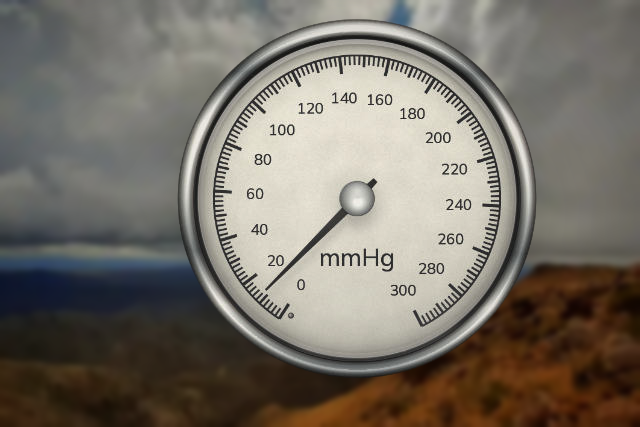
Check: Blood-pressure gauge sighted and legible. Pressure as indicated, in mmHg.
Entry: 12 mmHg
